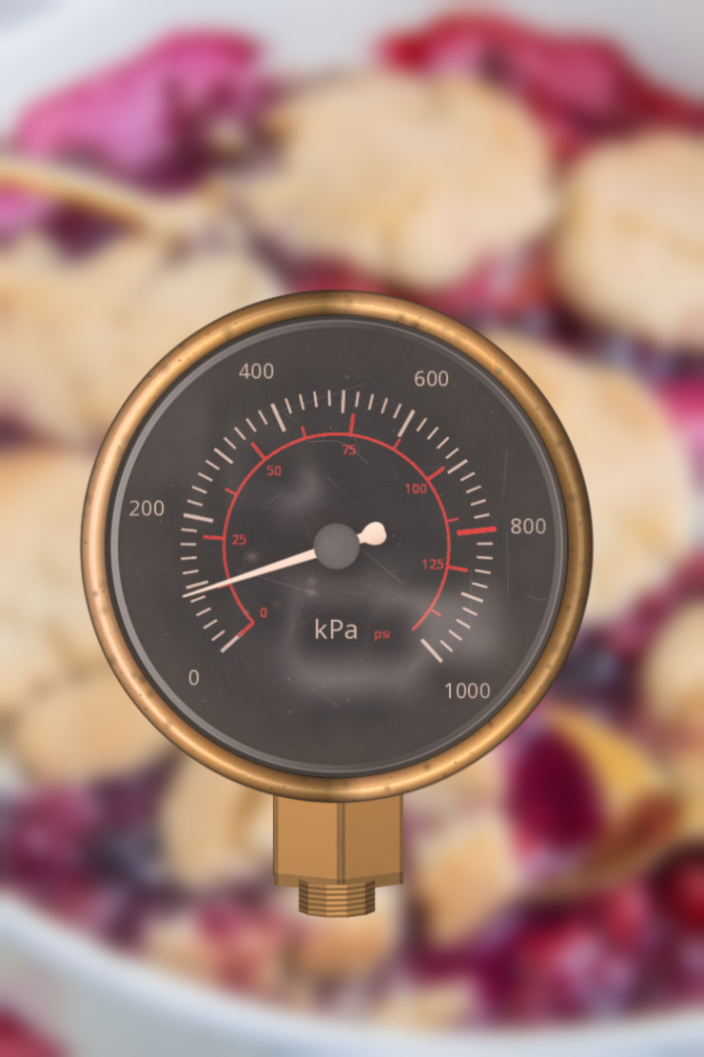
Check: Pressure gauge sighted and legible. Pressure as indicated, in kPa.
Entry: 90 kPa
